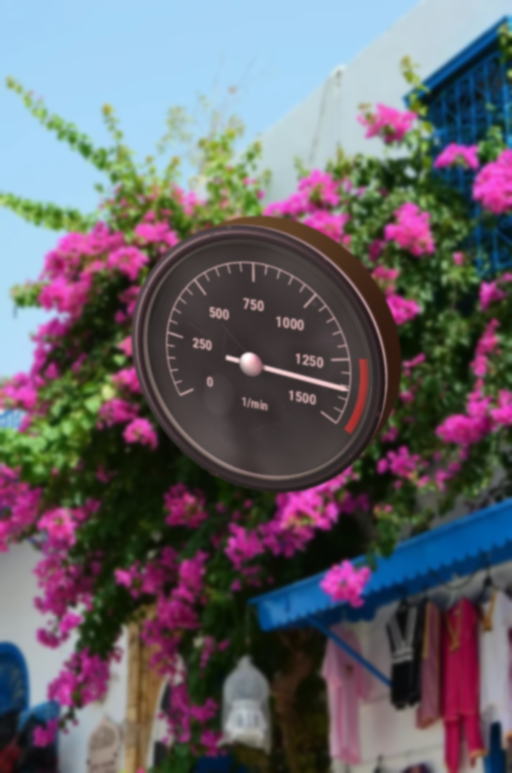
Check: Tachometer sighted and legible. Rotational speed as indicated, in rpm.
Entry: 1350 rpm
